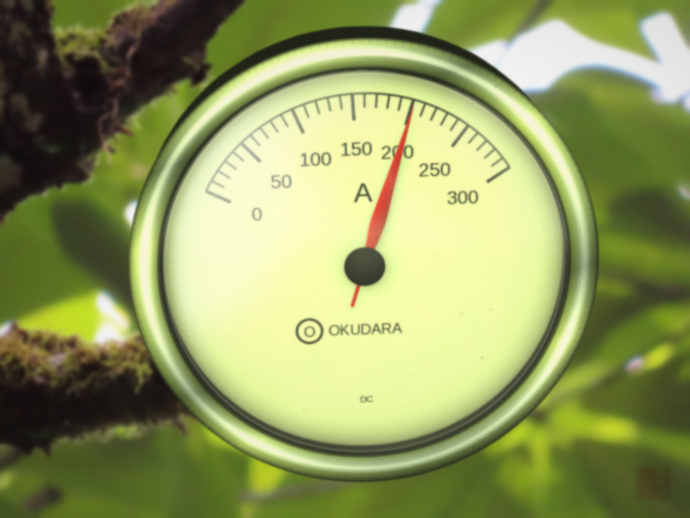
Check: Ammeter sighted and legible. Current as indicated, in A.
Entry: 200 A
